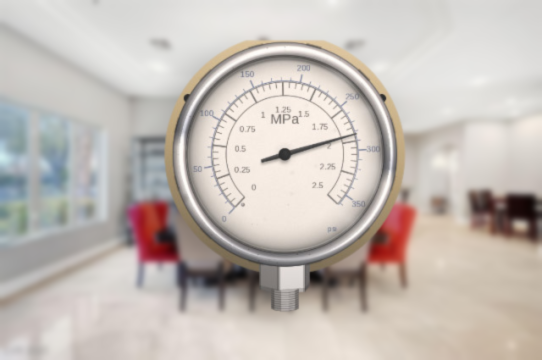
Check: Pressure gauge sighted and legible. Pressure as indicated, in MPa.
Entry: 1.95 MPa
